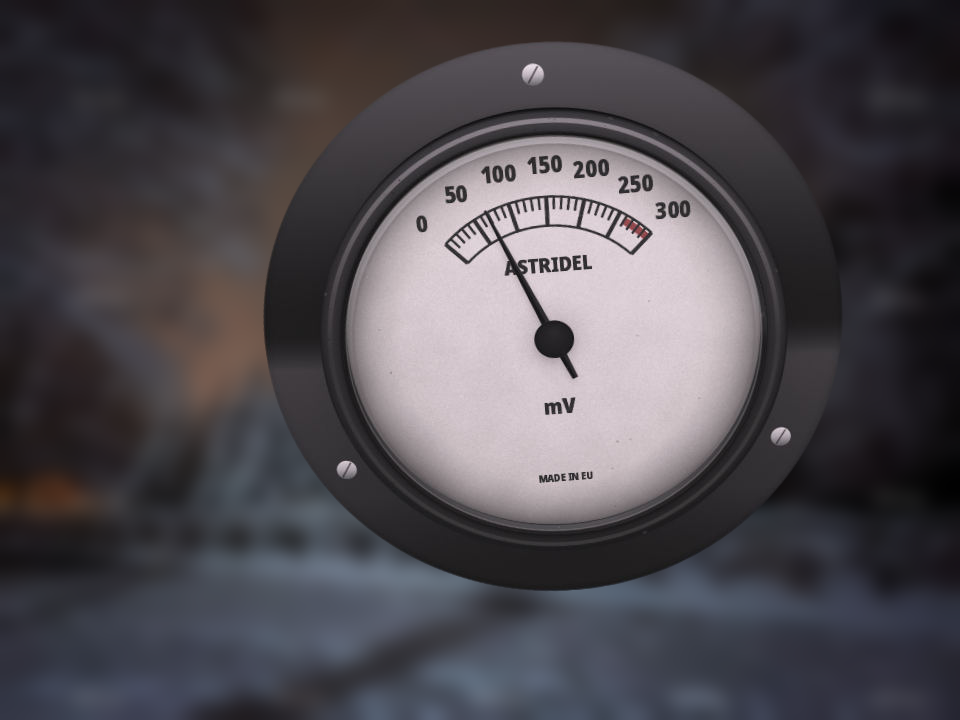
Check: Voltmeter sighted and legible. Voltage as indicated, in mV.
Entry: 70 mV
